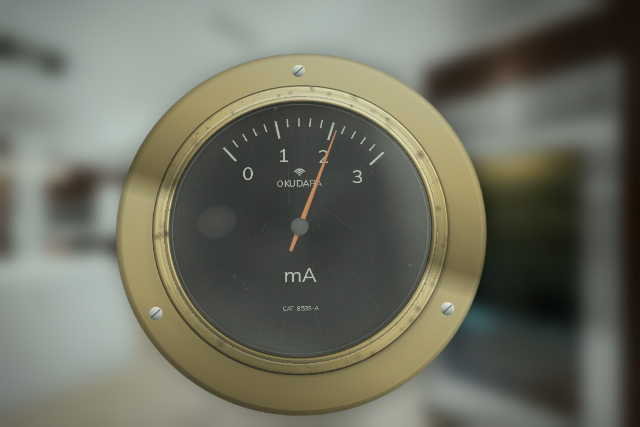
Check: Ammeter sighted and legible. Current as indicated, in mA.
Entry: 2.1 mA
